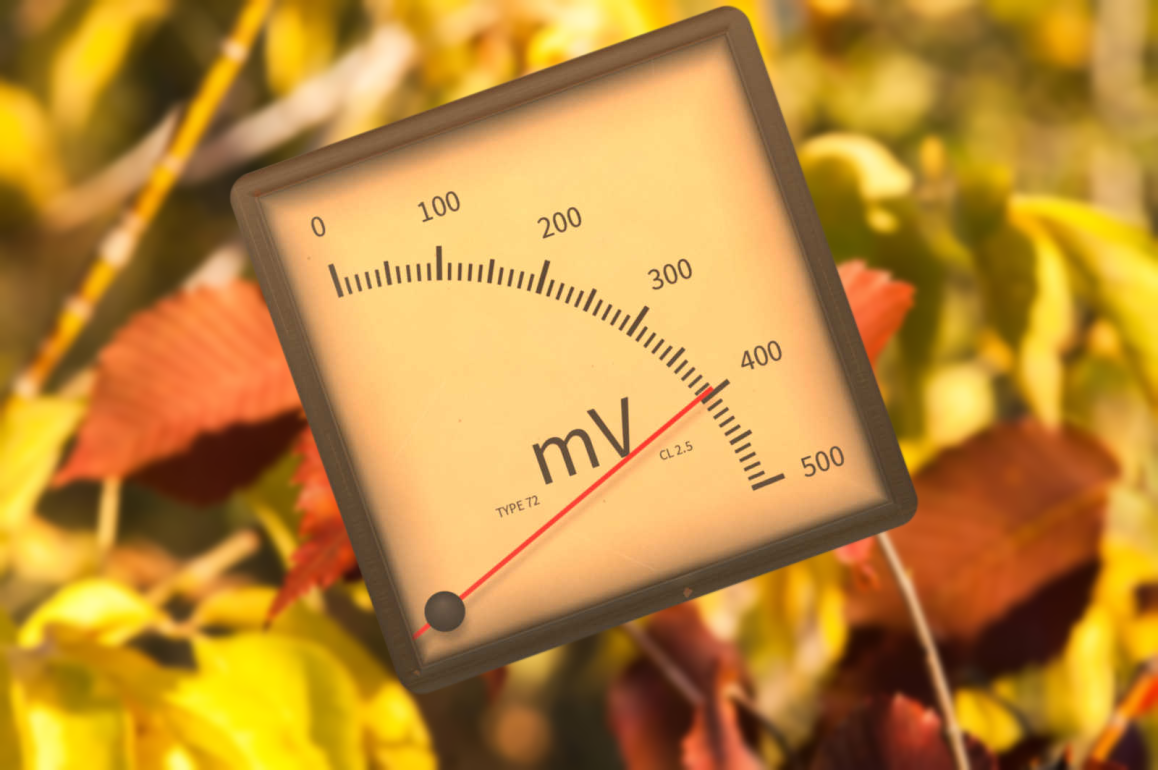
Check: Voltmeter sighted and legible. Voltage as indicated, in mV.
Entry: 395 mV
